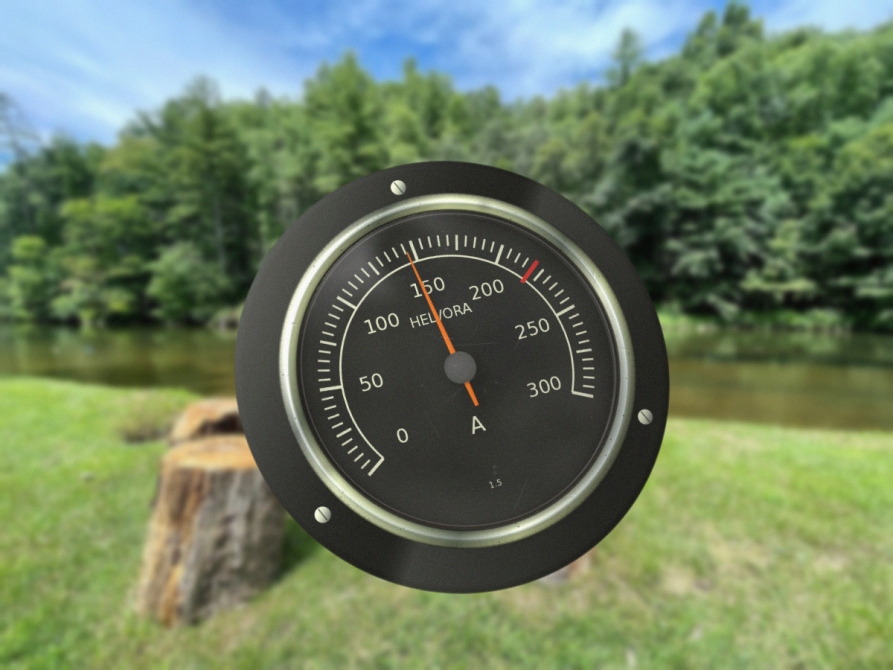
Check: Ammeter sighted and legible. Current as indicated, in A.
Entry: 145 A
